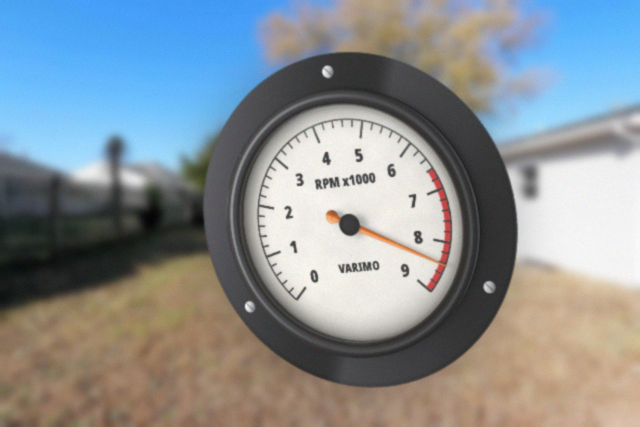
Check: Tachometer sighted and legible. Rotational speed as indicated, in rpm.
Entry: 8400 rpm
